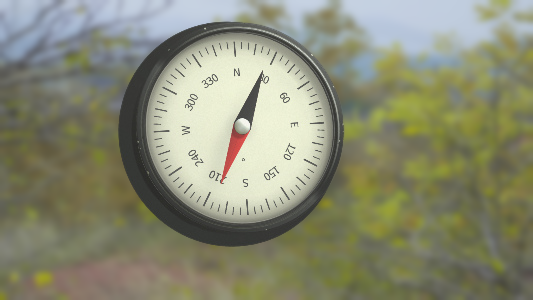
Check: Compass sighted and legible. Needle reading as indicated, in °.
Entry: 205 °
